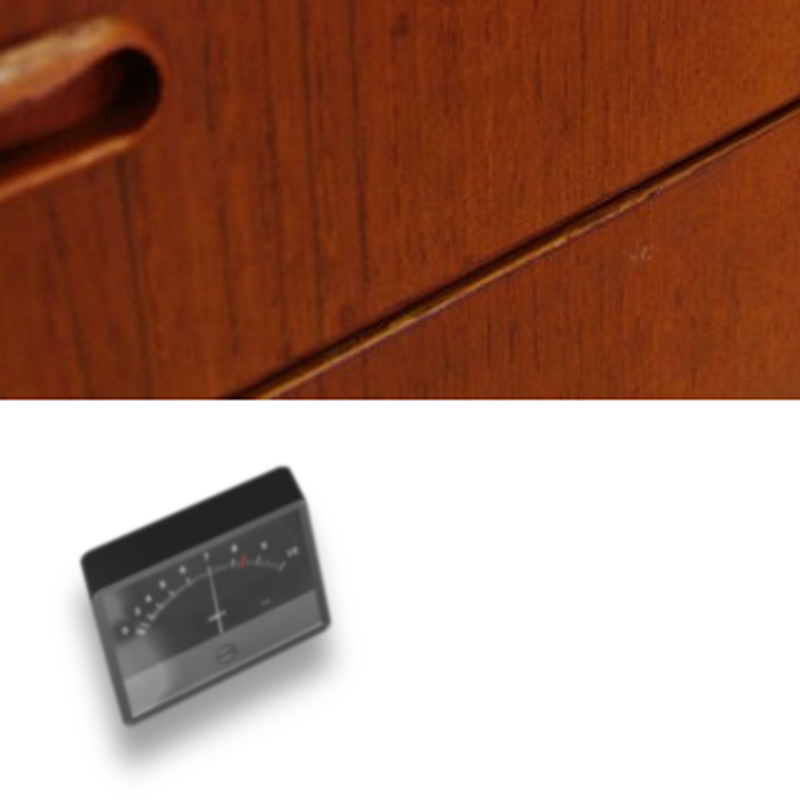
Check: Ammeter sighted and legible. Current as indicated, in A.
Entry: 7 A
